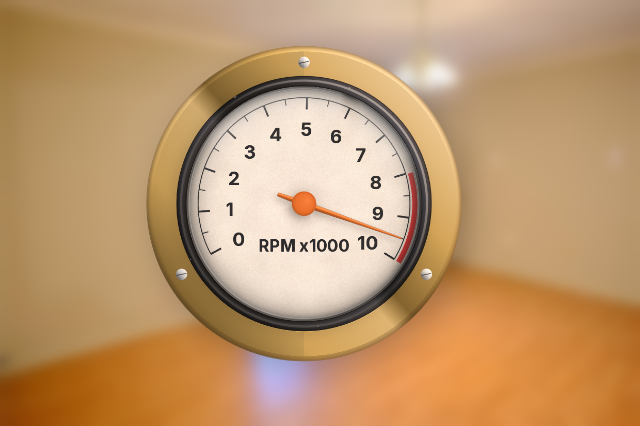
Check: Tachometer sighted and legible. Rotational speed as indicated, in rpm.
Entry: 9500 rpm
